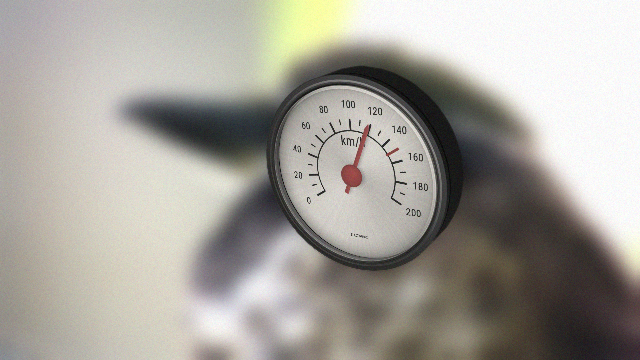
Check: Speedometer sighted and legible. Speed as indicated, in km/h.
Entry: 120 km/h
